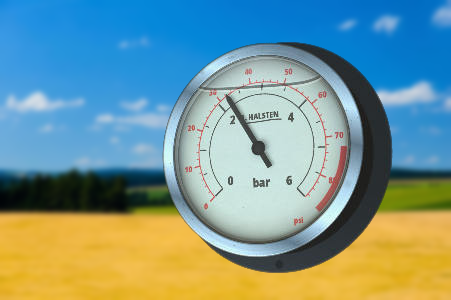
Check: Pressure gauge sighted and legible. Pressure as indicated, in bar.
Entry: 2.25 bar
